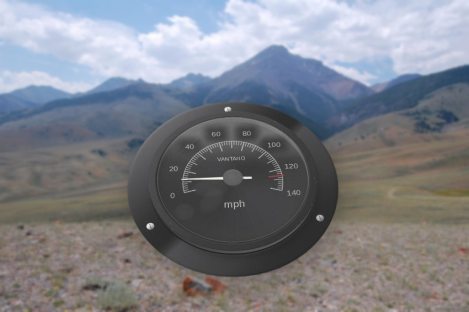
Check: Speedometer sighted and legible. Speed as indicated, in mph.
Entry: 10 mph
